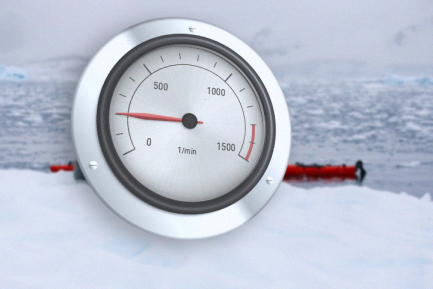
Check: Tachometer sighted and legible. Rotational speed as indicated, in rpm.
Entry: 200 rpm
